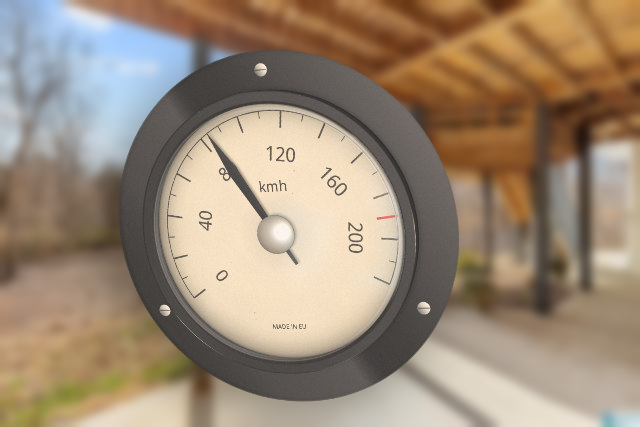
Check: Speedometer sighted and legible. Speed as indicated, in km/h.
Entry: 85 km/h
